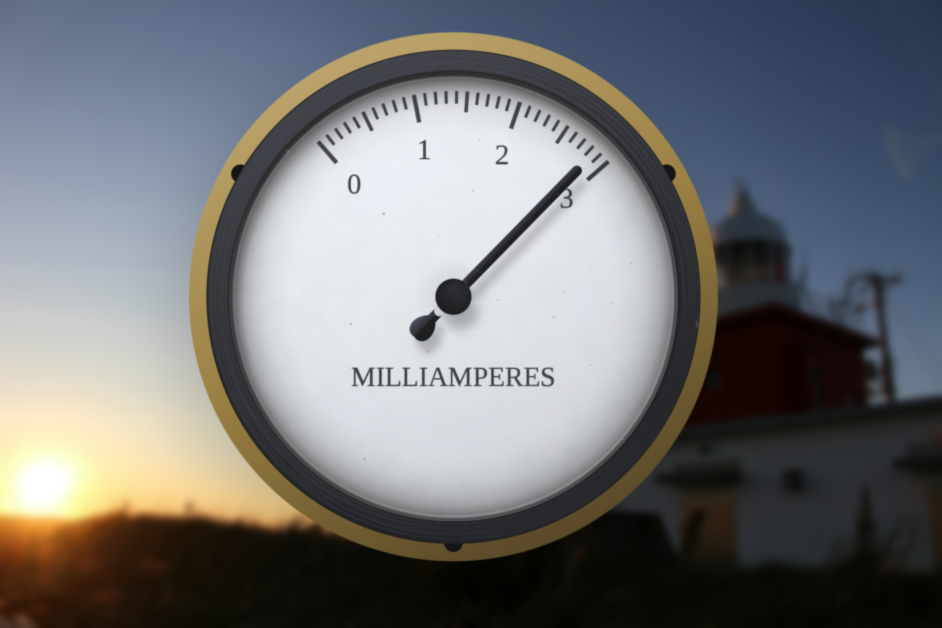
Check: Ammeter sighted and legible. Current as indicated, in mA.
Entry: 2.85 mA
